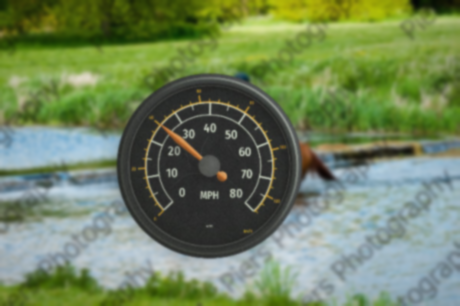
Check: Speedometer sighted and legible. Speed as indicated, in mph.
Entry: 25 mph
